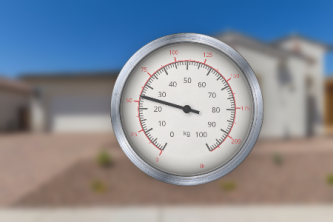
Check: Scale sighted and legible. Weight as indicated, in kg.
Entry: 25 kg
